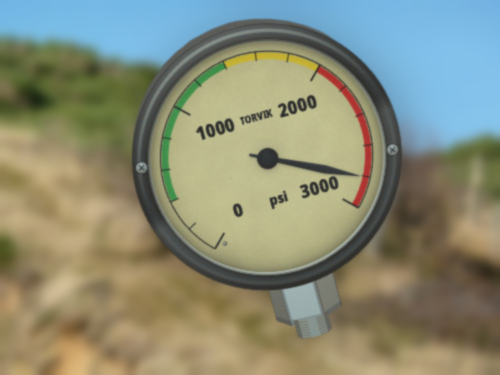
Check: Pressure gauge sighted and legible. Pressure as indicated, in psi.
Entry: 2800 psi
